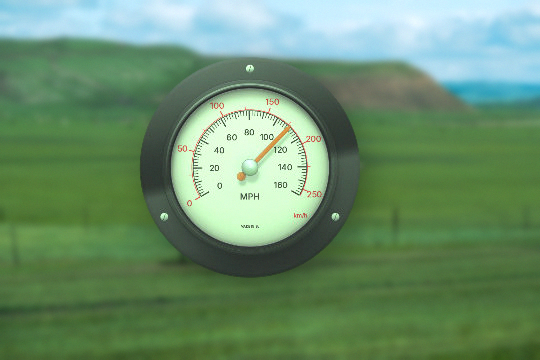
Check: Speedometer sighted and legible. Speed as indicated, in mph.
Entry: 110 mph
